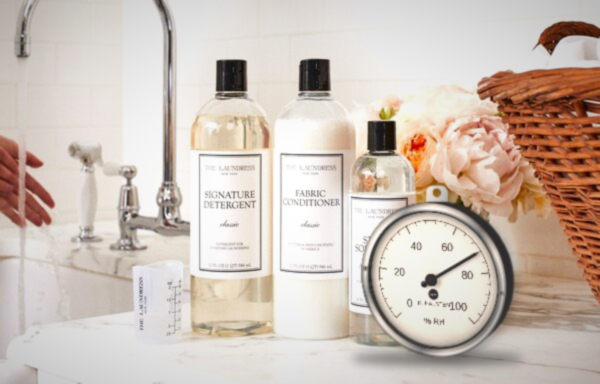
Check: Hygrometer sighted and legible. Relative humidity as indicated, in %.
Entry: 72 %
